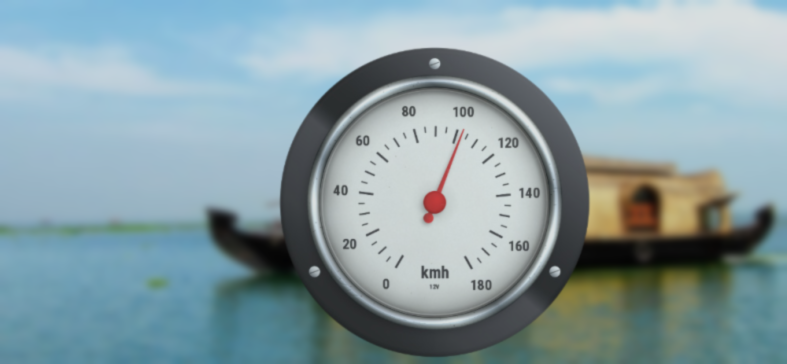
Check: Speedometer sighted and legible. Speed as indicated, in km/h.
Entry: 102.5 km/h
